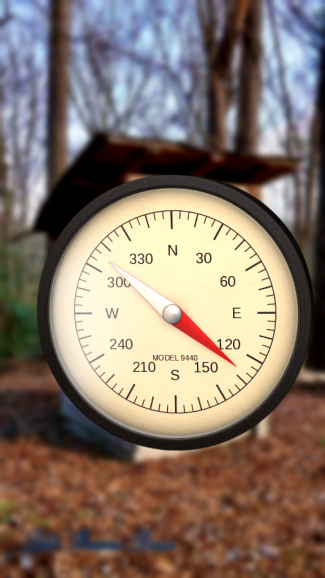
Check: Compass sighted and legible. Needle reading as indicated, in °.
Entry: 130 °
